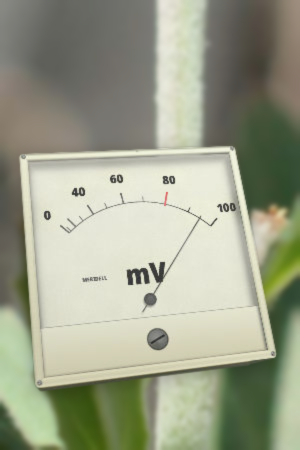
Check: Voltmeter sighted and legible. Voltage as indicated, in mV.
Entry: 95 mV
